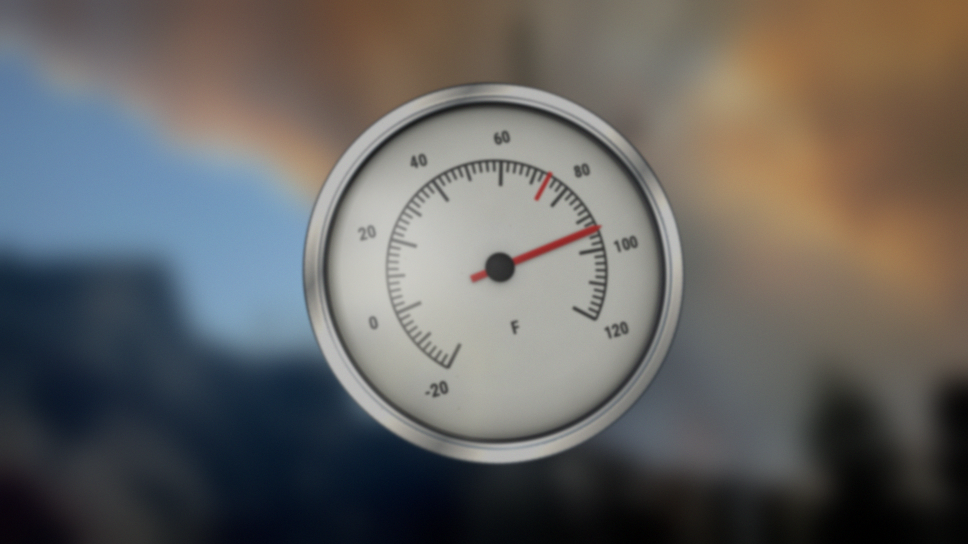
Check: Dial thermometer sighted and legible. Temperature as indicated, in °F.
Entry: 94 °F
